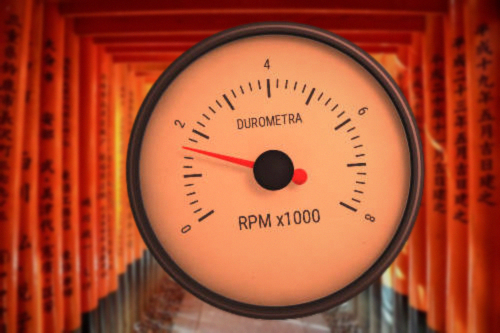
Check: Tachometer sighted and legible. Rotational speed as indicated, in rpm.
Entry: 1600 rpm
